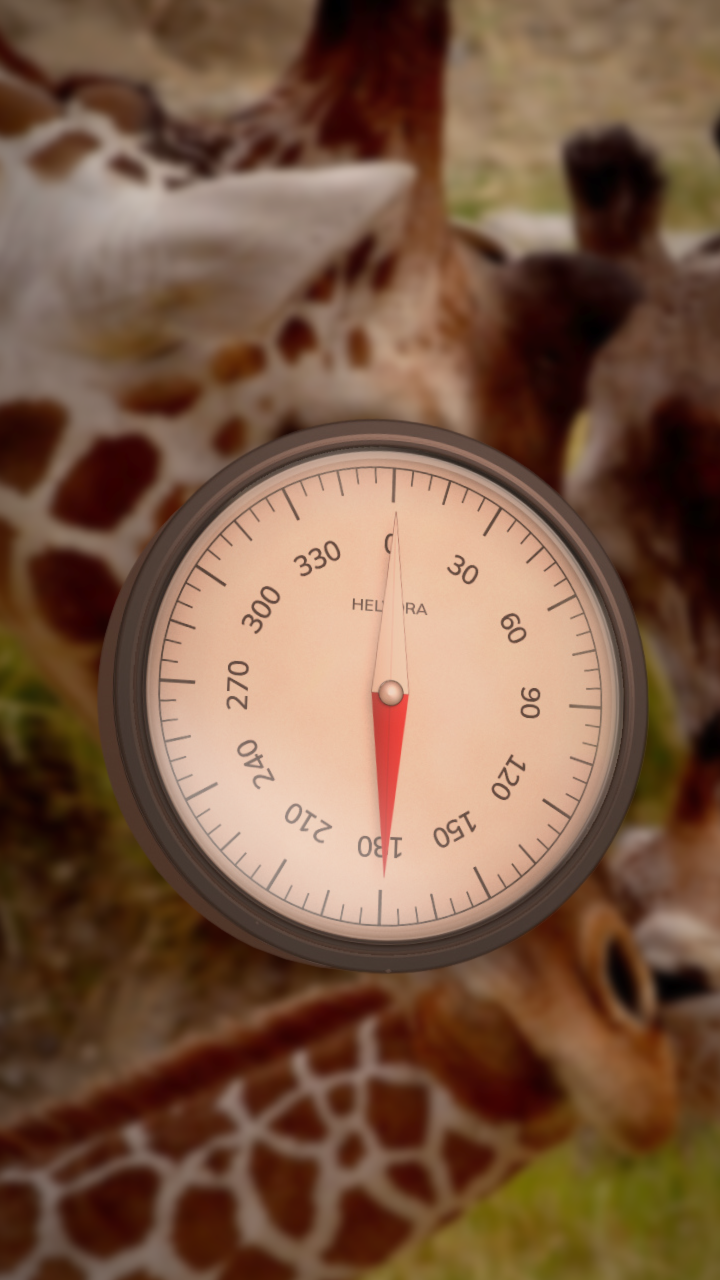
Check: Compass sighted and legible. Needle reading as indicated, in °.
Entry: 180 °
